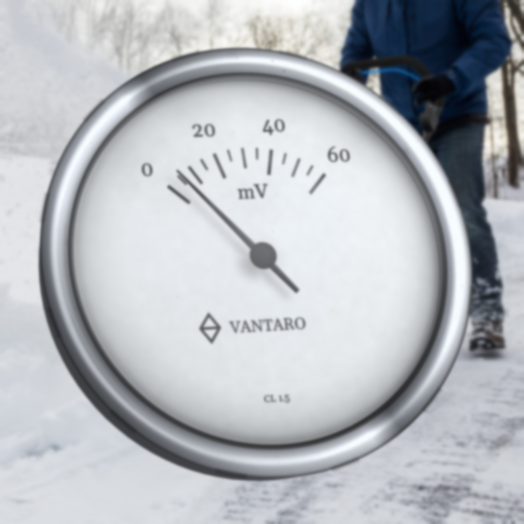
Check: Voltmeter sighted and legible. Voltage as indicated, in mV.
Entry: 5 mV
